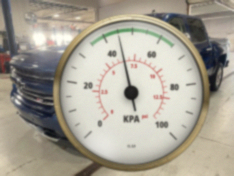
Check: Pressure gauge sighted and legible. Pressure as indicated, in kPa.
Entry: 45 kPa
